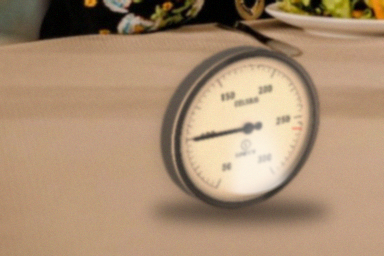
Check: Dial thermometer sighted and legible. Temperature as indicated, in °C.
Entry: 100 °C
